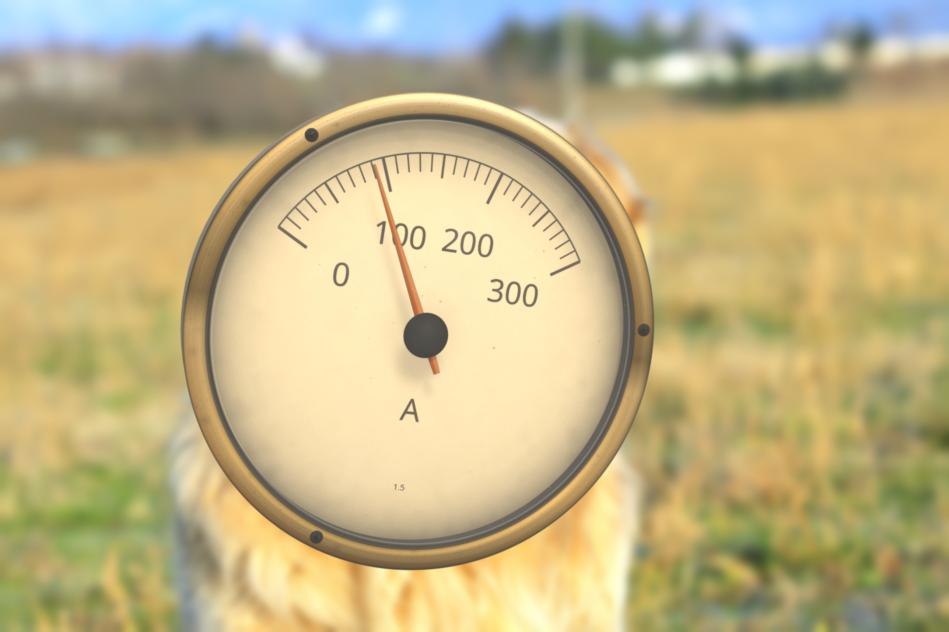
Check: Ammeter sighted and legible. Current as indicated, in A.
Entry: 90 A
